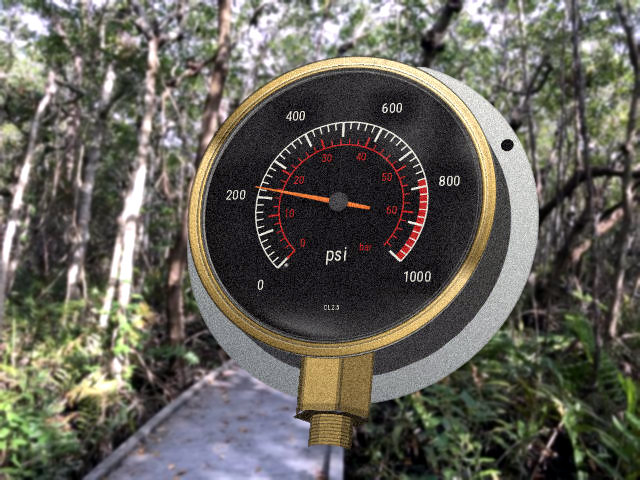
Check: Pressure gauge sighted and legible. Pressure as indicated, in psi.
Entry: 220 psi
